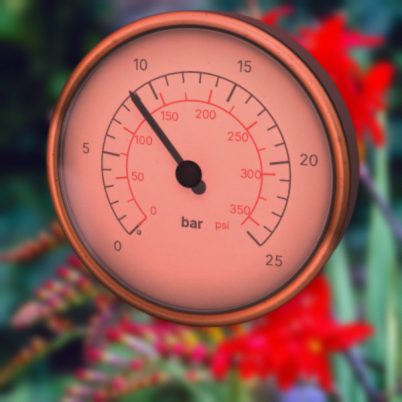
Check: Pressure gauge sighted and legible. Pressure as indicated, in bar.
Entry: 9 bar
